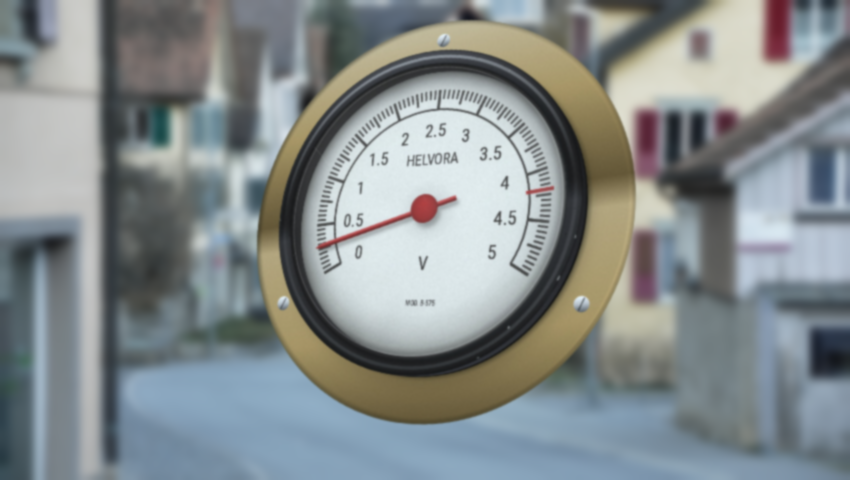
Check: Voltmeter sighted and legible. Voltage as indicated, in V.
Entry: 0.25 V
